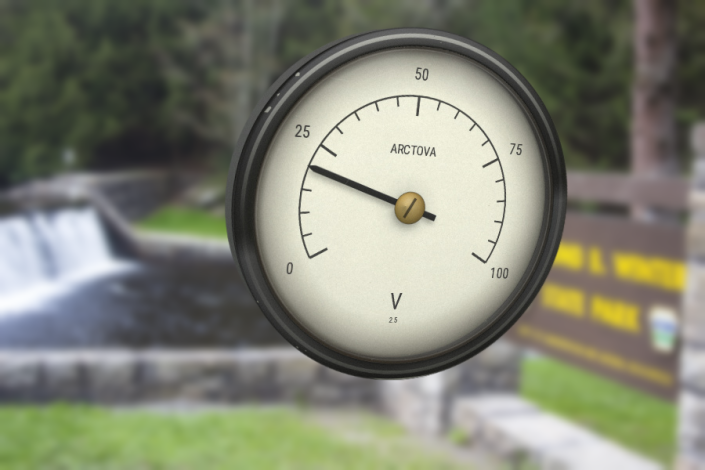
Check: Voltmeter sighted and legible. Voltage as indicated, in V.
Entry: 20 V
